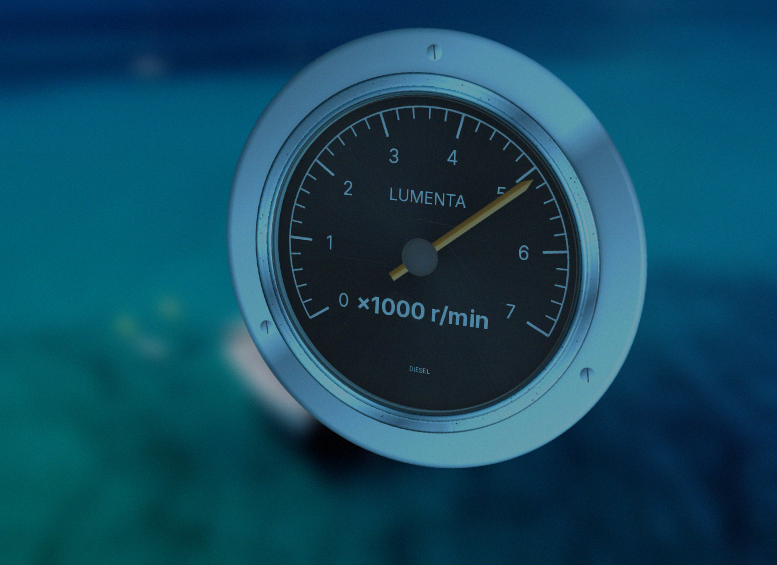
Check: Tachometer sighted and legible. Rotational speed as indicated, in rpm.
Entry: 5100 rpm
